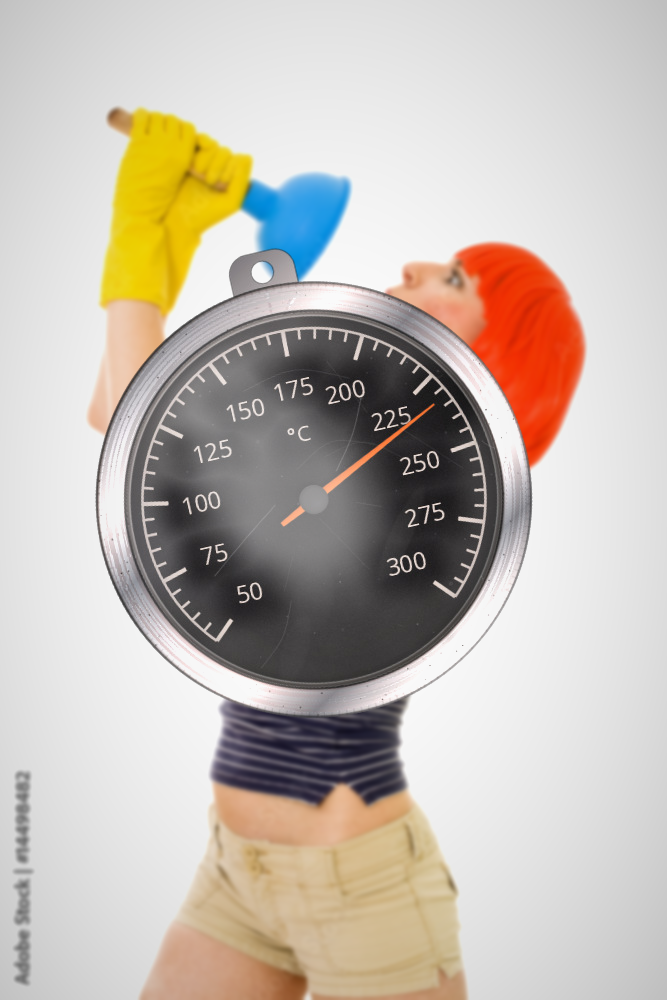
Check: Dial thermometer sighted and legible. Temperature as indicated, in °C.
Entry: 232.5 °C
